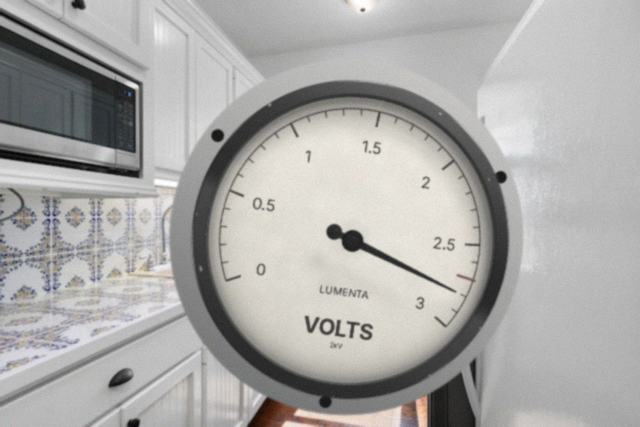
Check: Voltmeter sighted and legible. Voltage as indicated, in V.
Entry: 2.8 V
